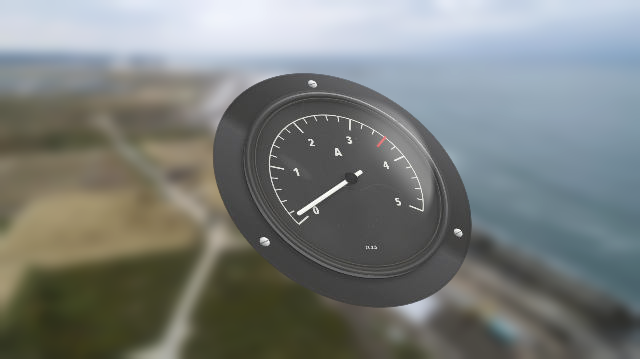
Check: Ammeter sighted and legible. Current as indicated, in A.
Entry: 0.1 A
